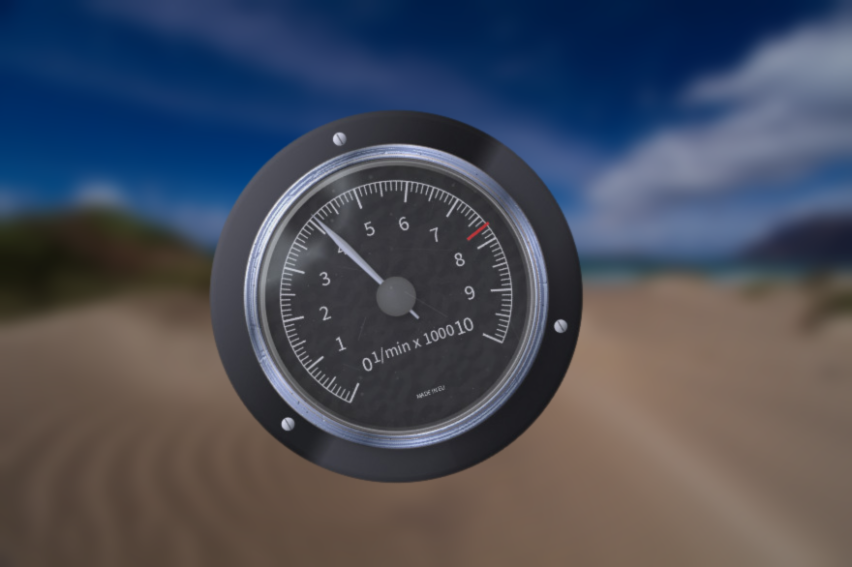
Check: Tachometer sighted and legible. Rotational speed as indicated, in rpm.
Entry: 4100 rpm
